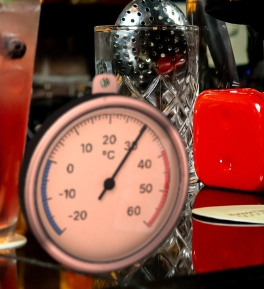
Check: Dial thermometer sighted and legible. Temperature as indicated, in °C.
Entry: 30 °C
